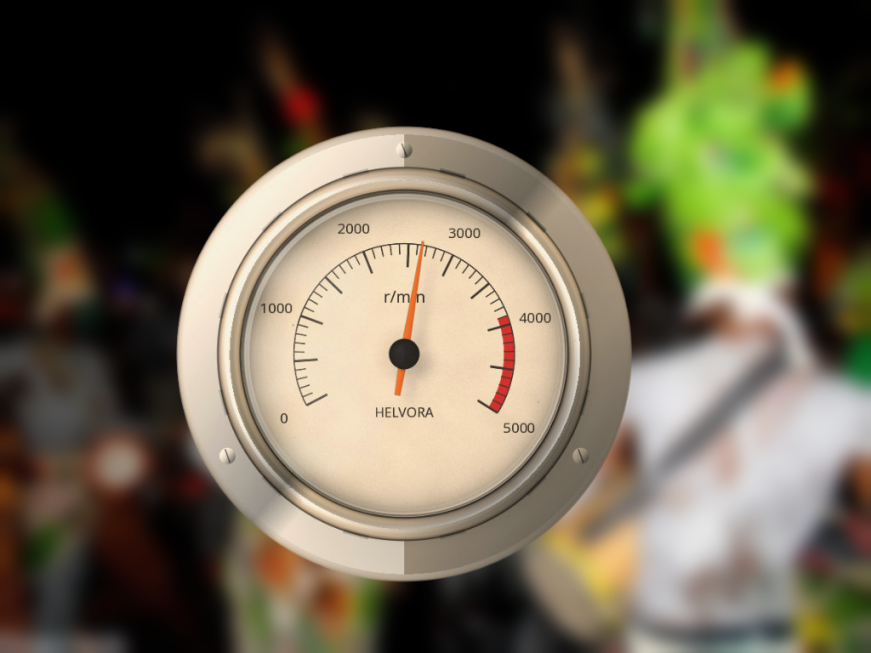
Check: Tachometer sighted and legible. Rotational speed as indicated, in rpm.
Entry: 2650 rpm
